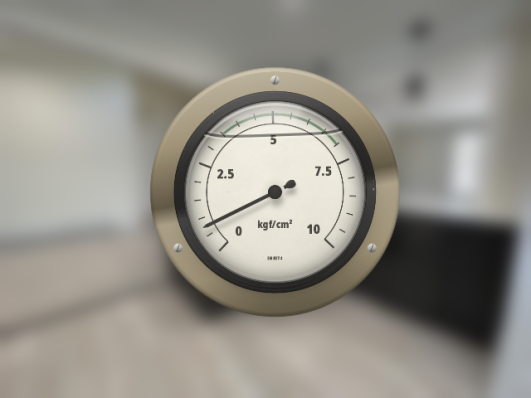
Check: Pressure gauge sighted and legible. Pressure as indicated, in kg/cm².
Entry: 0.75 kg/cm²
